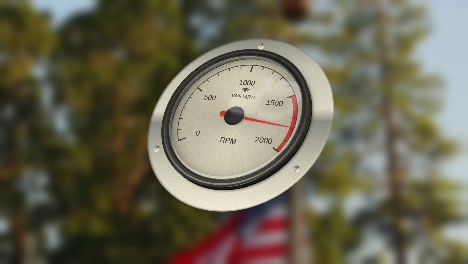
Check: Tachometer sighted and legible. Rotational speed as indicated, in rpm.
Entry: 1800 rpm
